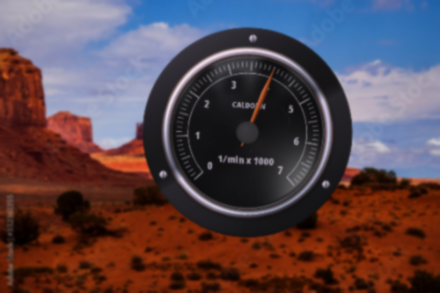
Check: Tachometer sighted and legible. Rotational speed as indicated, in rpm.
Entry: 4000 rpm
